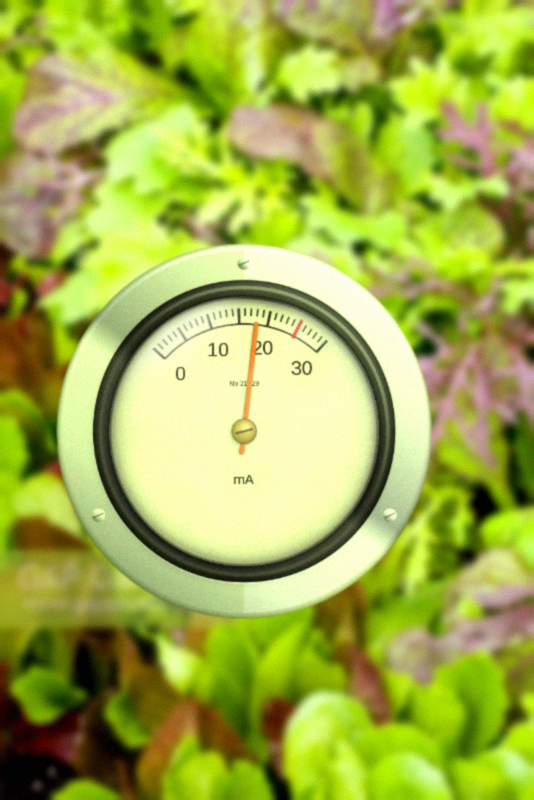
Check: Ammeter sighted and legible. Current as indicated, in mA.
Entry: 18 mA
